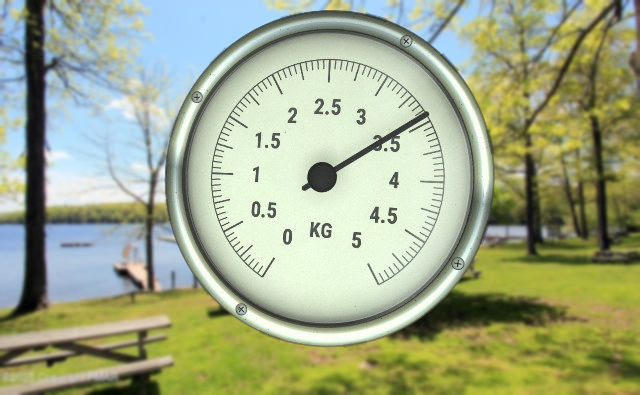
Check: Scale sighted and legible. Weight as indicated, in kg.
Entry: 3.45 kg
